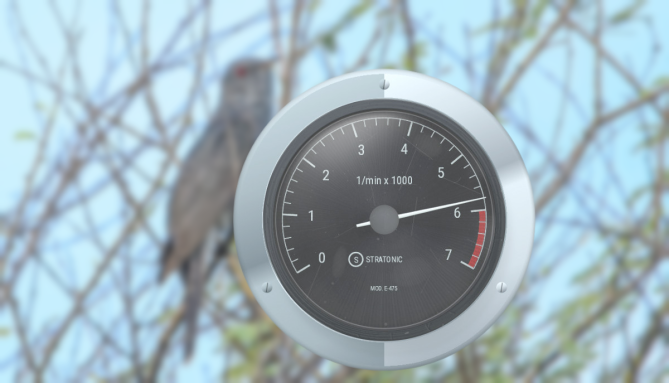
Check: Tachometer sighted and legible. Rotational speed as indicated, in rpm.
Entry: 5800 rpm
